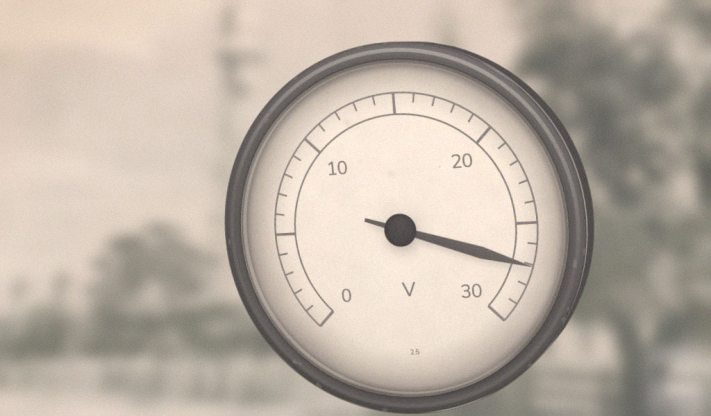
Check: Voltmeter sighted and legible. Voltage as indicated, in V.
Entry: 27 V
